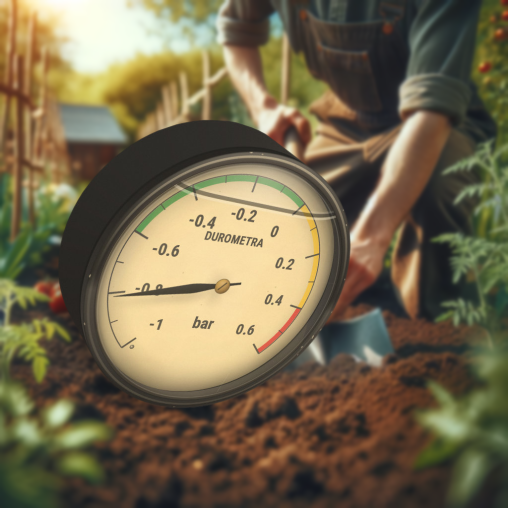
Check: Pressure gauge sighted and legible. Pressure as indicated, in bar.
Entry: -0.8 bar
